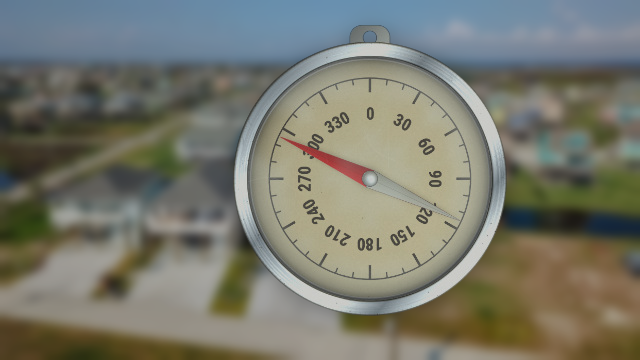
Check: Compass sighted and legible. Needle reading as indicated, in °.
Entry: 295 °
